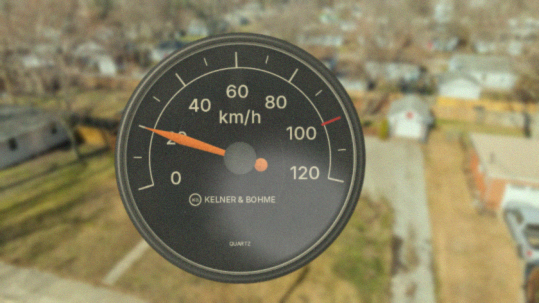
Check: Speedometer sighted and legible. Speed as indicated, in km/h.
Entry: 20 km/h
